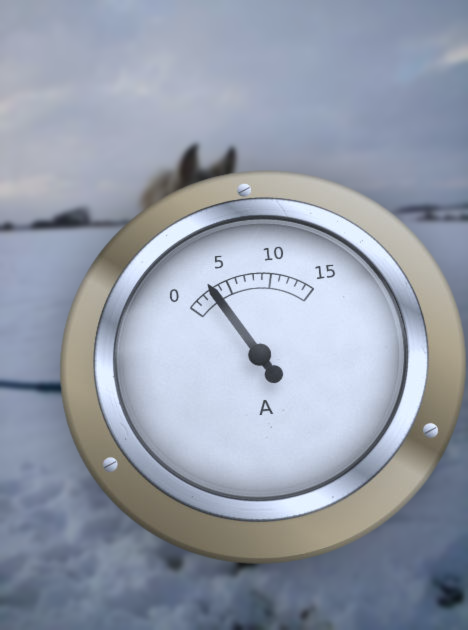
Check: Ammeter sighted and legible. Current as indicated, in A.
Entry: 3 A
